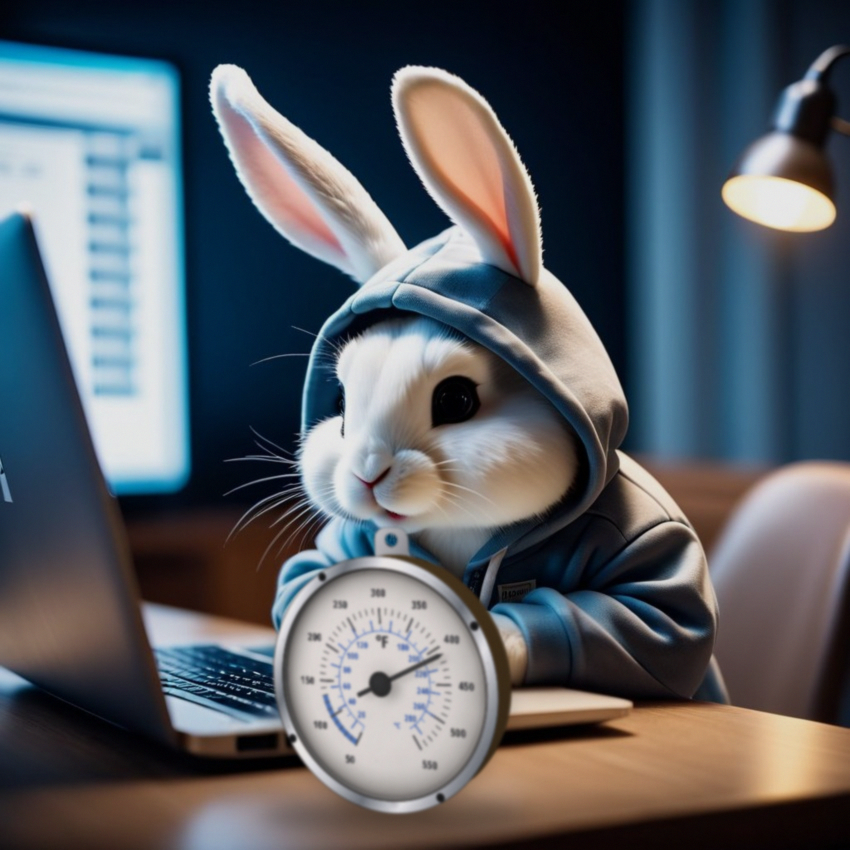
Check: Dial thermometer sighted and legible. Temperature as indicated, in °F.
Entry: 410 °F
